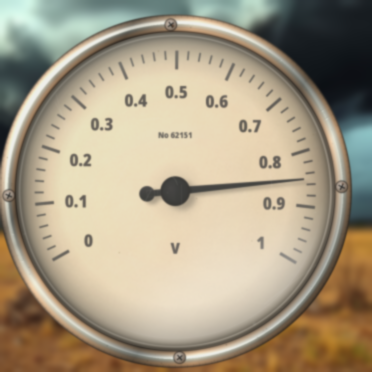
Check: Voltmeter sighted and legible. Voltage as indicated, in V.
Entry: 0.85 V
